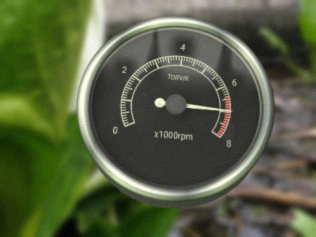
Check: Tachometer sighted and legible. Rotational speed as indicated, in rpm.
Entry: 7000 rpm
